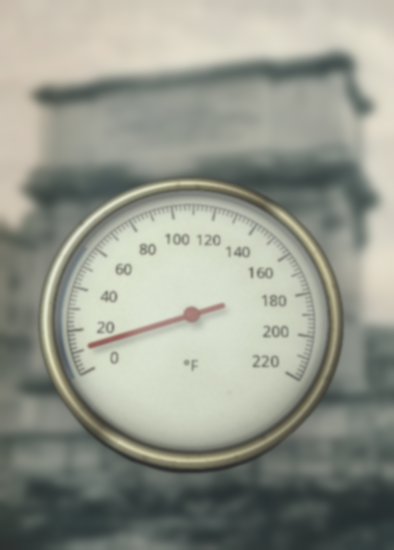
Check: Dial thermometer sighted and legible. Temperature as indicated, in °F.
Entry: 10 °F
